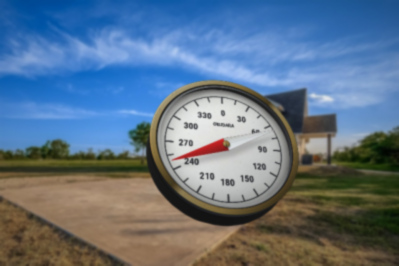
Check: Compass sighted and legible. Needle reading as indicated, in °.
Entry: 247.5 °
